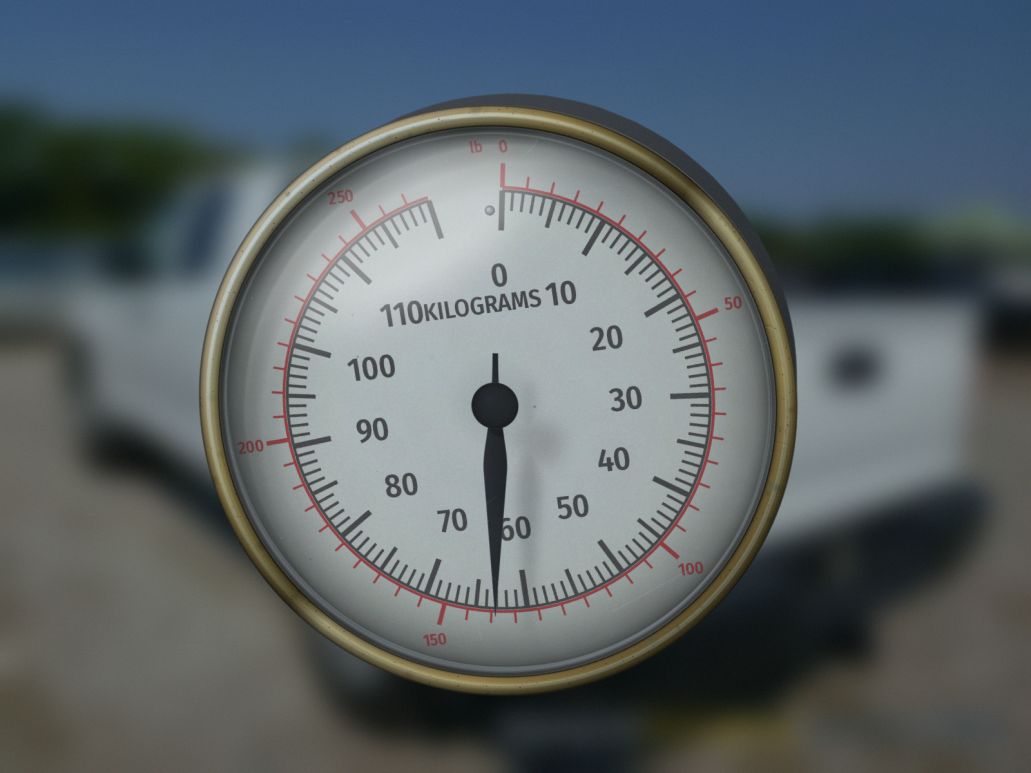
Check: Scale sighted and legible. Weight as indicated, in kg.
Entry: 63 kg
